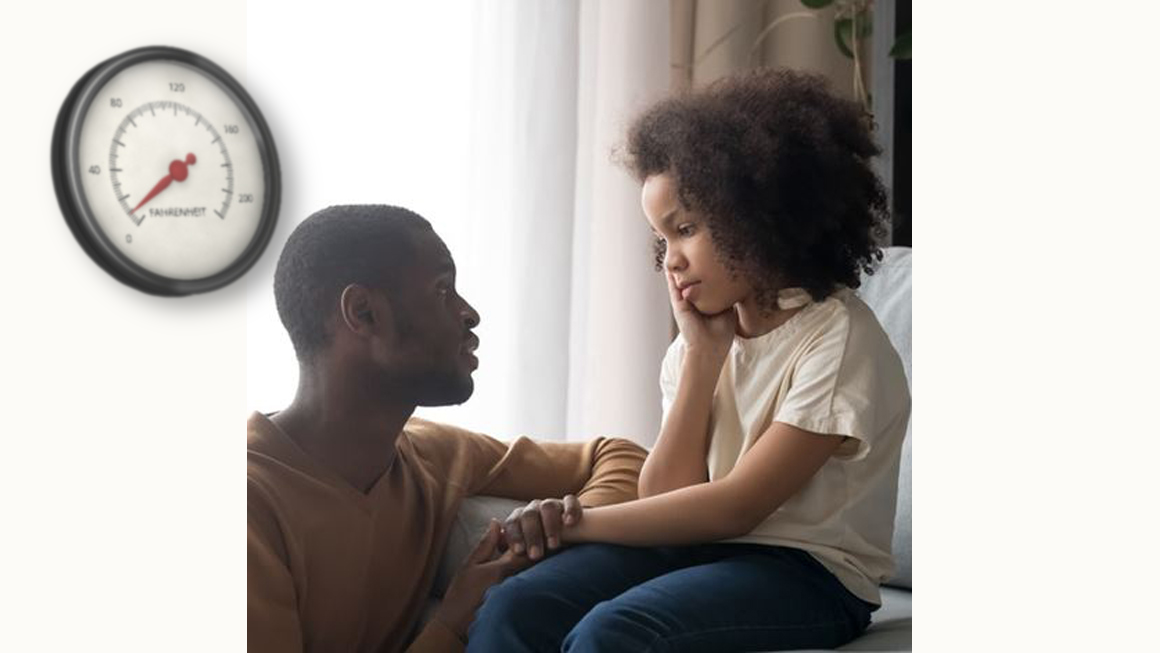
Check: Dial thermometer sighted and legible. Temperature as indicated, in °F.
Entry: 10 °F
